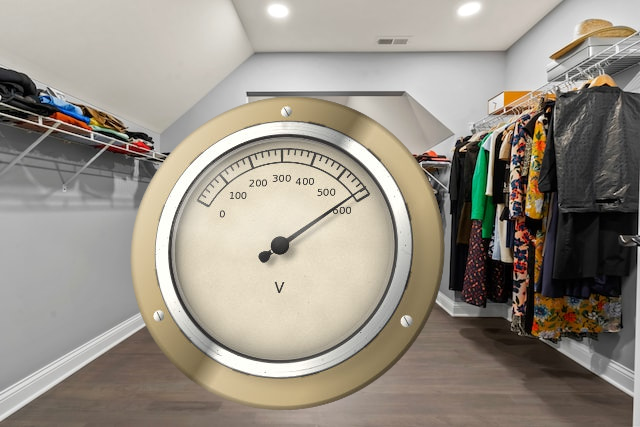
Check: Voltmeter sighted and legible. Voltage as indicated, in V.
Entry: 580 V
